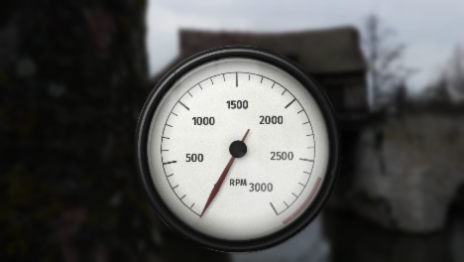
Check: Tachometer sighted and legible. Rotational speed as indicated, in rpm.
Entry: 0 rpm
